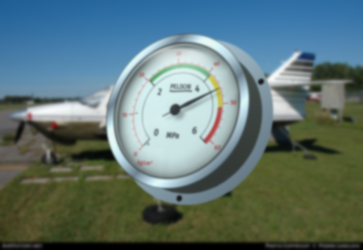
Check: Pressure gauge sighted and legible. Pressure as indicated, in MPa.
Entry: 4.5 MPa
